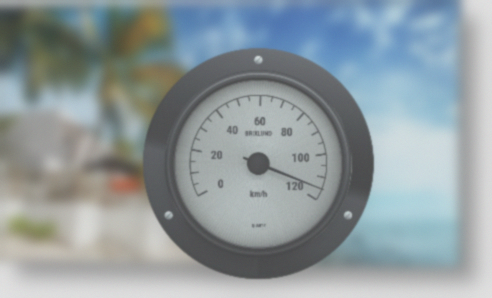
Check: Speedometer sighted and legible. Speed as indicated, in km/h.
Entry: 115 km/h
